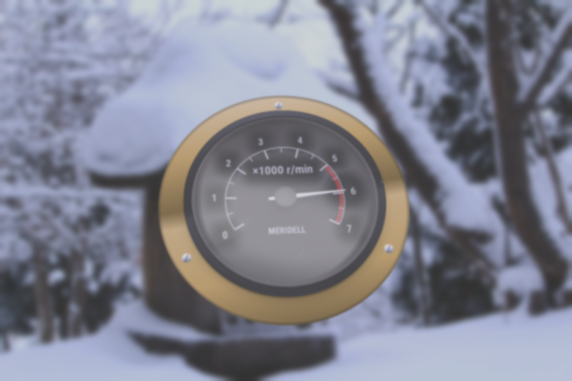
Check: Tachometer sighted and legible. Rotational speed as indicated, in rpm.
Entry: 6000 rpm
